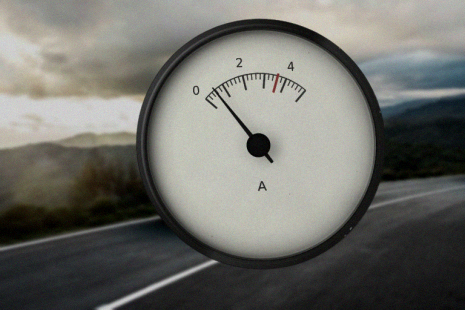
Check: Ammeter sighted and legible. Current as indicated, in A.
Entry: 0.6 A
